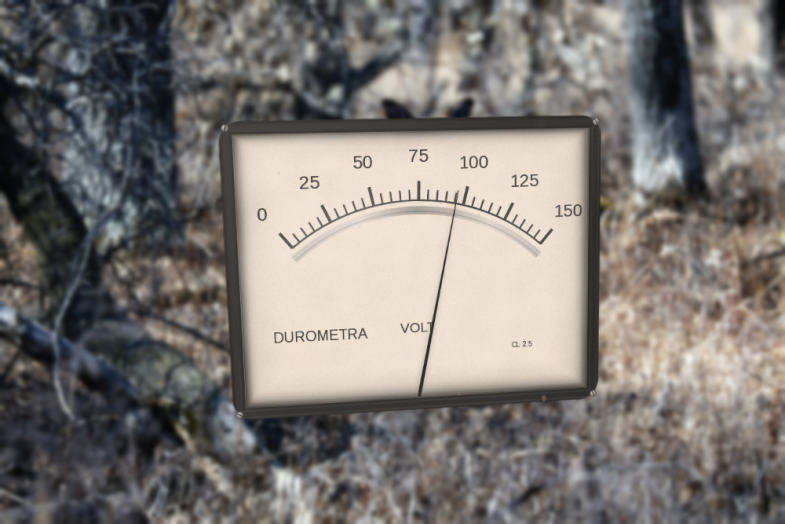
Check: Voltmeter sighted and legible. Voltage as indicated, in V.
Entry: 95 V
